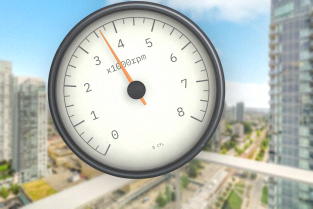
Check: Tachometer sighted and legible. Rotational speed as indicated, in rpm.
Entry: 3625 rpm
